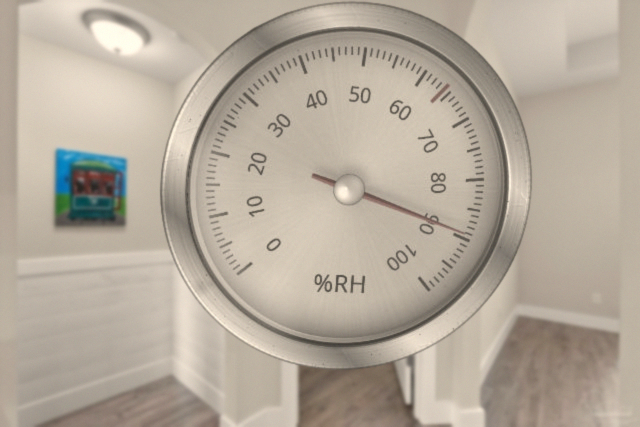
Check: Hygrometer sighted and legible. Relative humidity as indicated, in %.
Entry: 89 %
